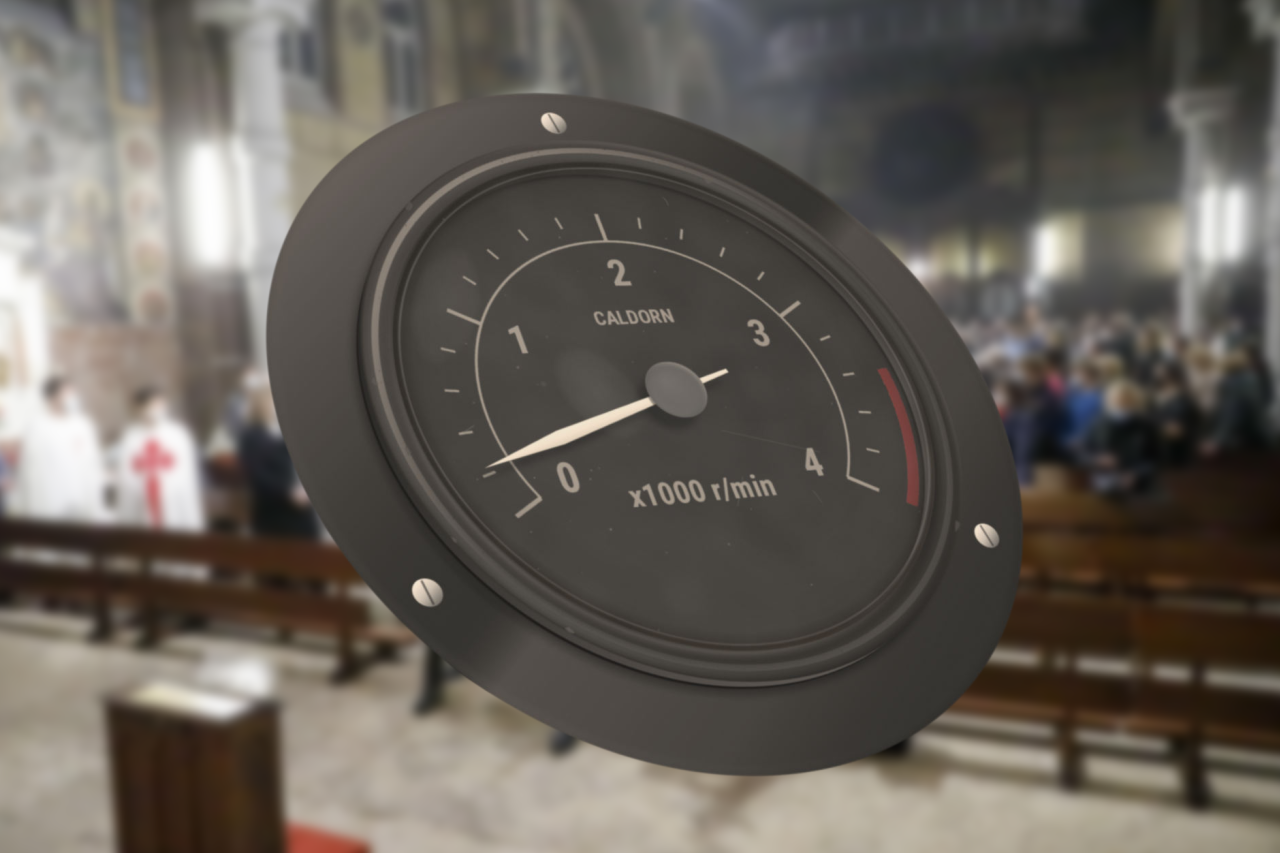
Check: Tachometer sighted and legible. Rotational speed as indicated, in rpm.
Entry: 200 rpm
